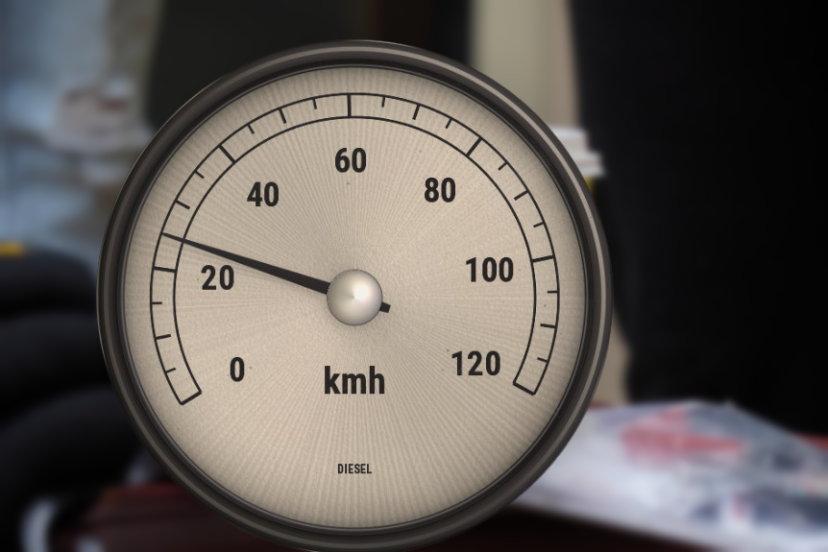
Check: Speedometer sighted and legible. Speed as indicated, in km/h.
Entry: 25 km/h
